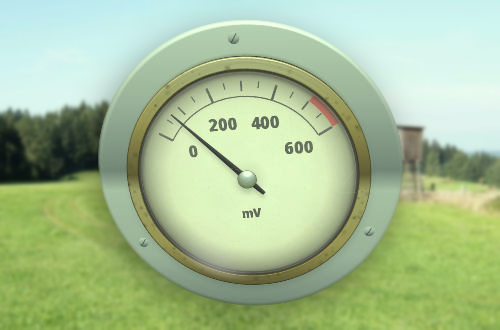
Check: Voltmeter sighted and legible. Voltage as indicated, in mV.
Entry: 75 mV
